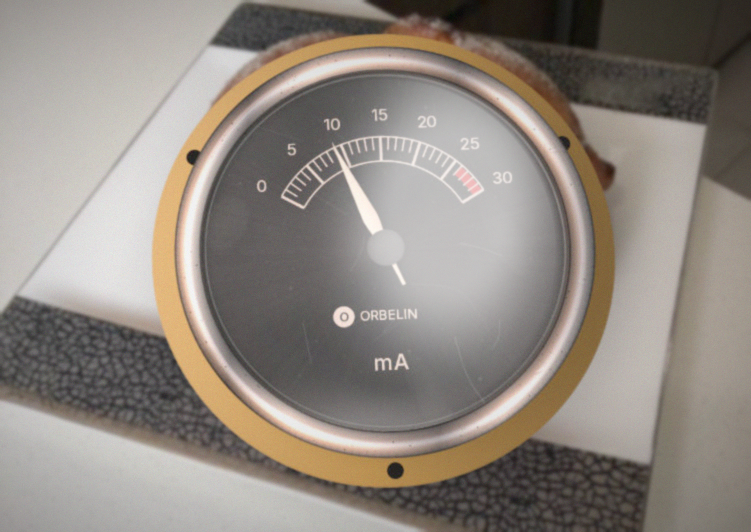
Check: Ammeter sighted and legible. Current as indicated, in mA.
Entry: 9 mA
